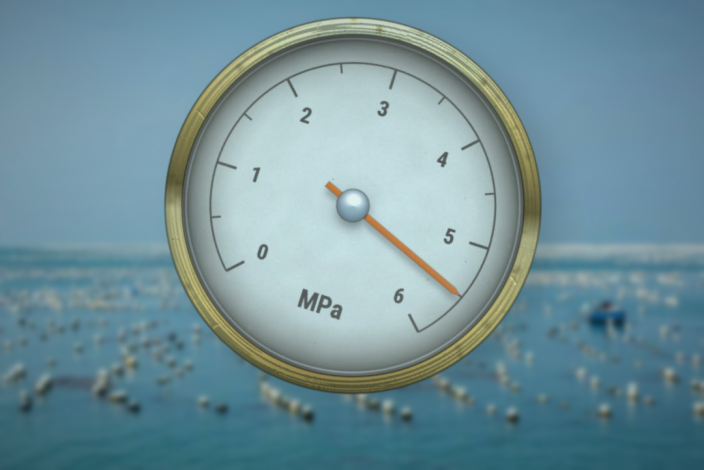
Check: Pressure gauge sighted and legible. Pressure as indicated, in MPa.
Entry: 5.5 MPa
